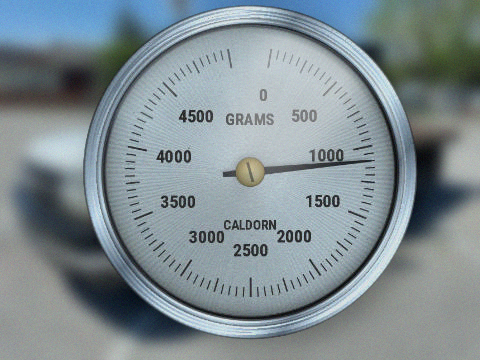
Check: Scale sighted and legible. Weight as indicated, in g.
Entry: 1100 g
